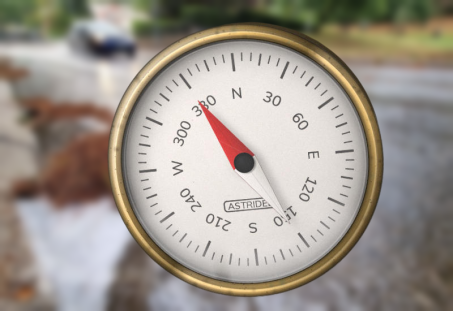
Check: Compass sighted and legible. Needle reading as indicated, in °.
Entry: 330 °
